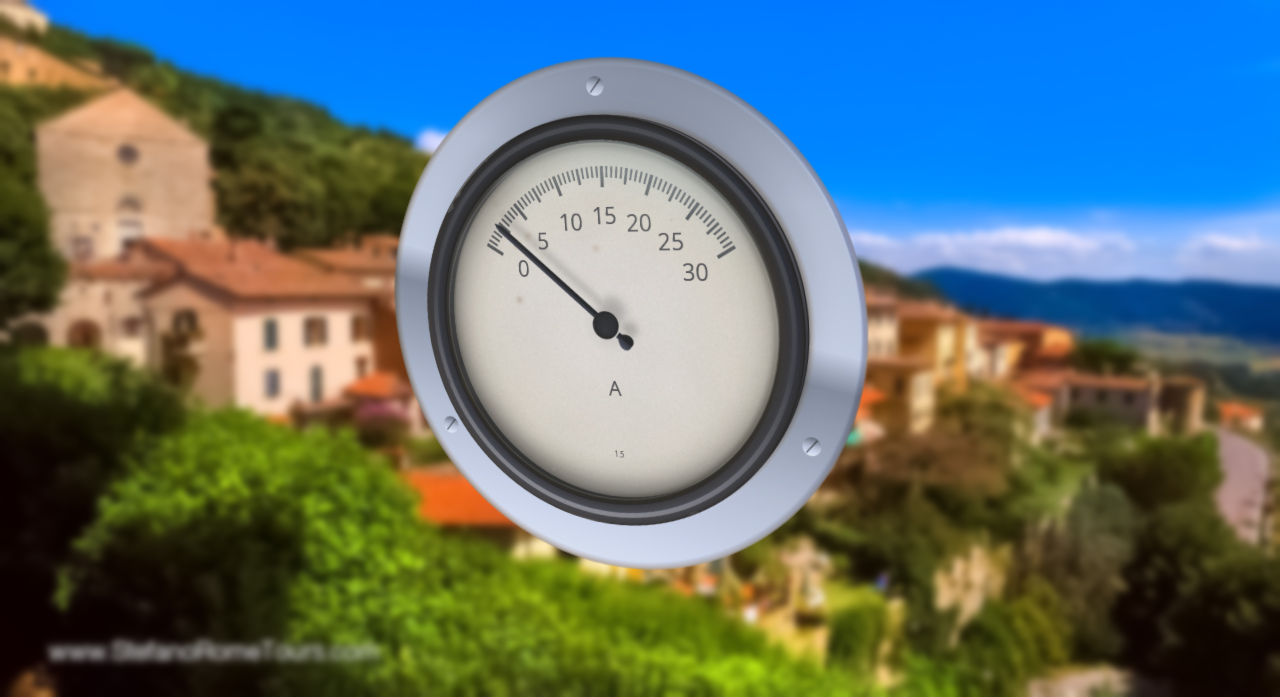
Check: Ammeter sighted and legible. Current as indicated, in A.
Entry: 2.5 A
